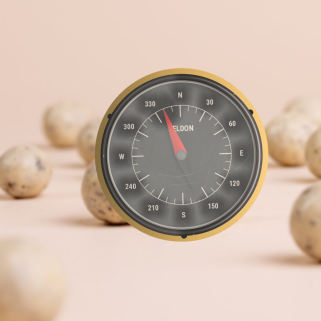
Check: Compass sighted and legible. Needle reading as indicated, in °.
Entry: 340 °
